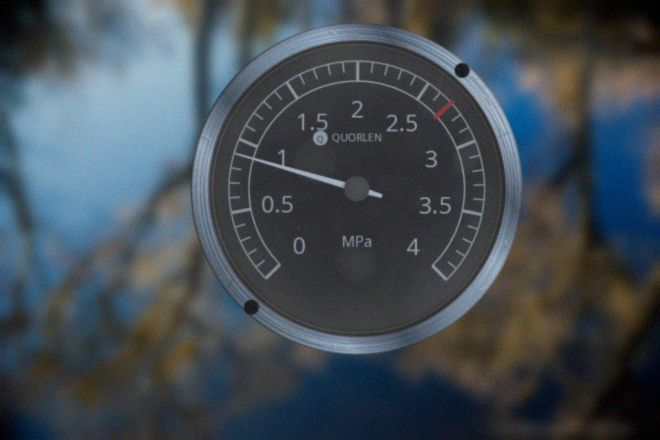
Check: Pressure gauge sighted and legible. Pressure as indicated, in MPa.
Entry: 0.9 MPa
